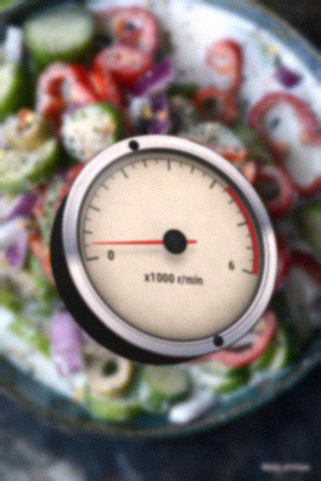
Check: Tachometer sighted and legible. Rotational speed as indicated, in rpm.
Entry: 250 rpm
